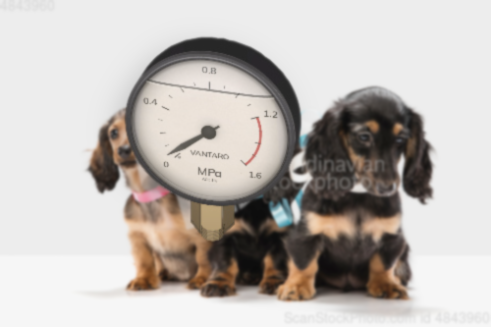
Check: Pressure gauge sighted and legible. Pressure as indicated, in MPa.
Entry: 0.05 MPa
